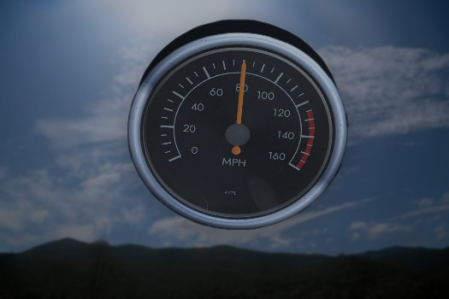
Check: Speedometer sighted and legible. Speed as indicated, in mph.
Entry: 80 mph
